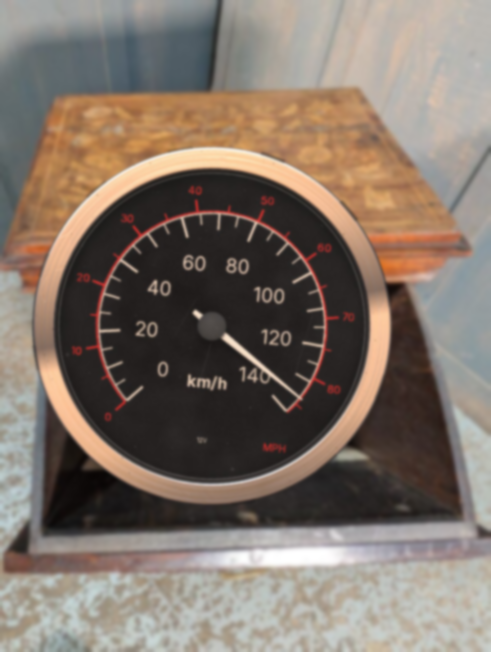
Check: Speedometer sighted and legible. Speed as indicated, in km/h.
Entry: 135 km/h
